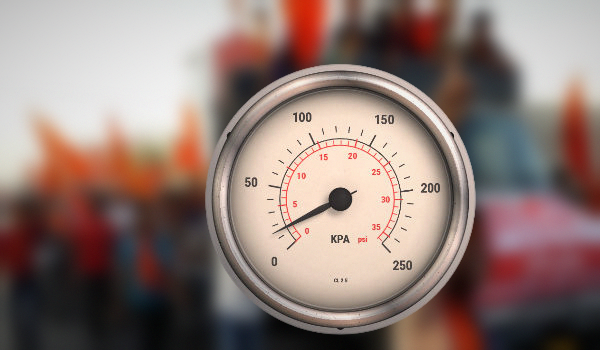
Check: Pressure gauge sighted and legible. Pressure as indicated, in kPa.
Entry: 15 kPa
